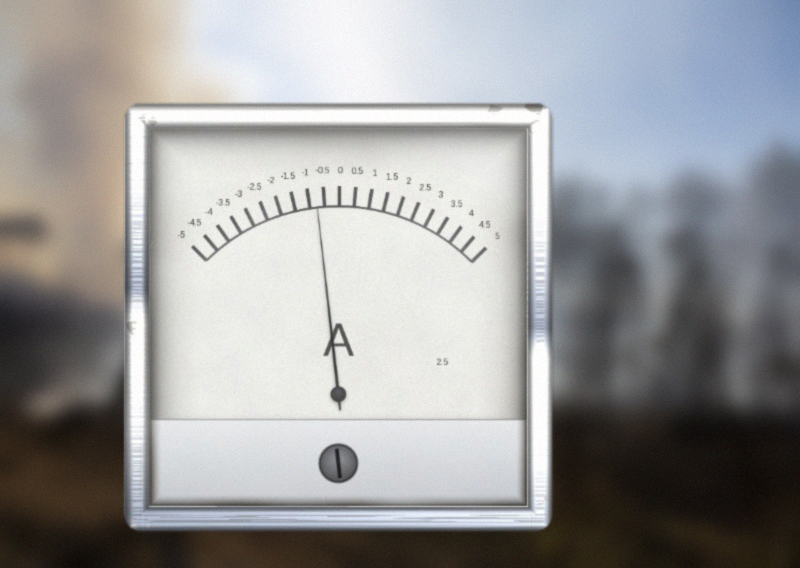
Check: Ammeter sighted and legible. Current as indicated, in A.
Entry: -0.75 A
